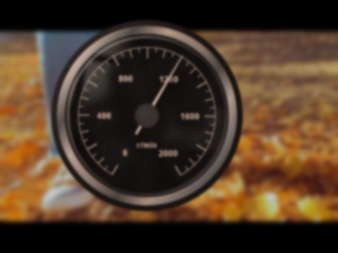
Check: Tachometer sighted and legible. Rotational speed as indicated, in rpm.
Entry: 1200 rpm
